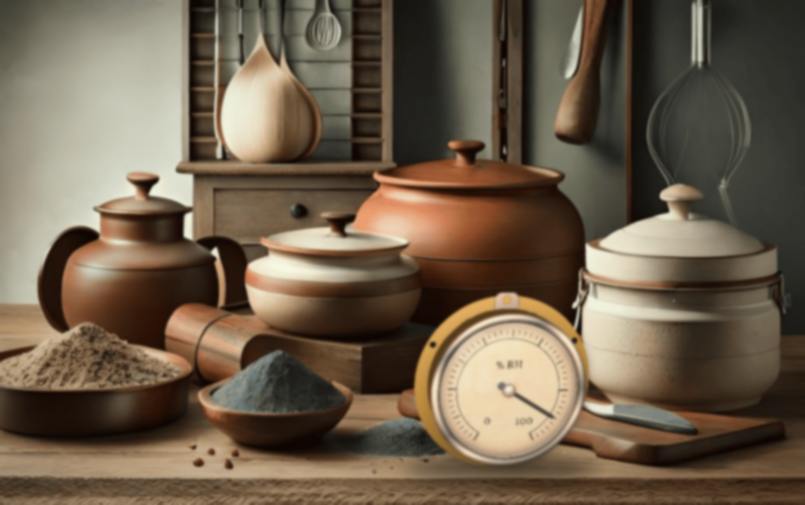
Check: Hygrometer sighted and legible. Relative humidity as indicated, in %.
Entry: 90 %
